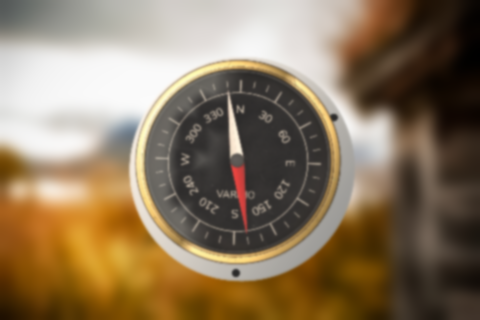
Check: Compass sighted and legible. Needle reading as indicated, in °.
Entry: 170 °
